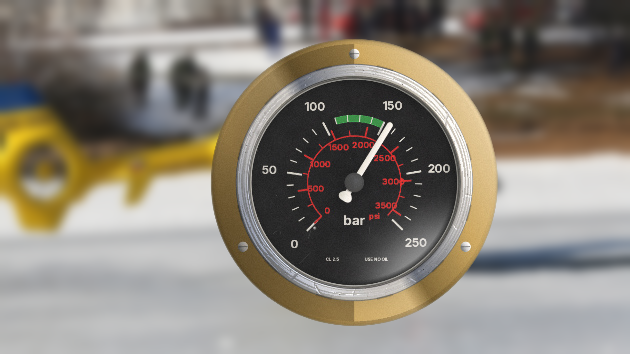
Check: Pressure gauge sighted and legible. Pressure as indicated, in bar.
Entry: 155 bar
